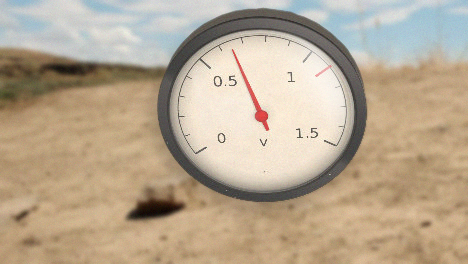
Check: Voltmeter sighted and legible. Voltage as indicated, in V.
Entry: 0.65 V
